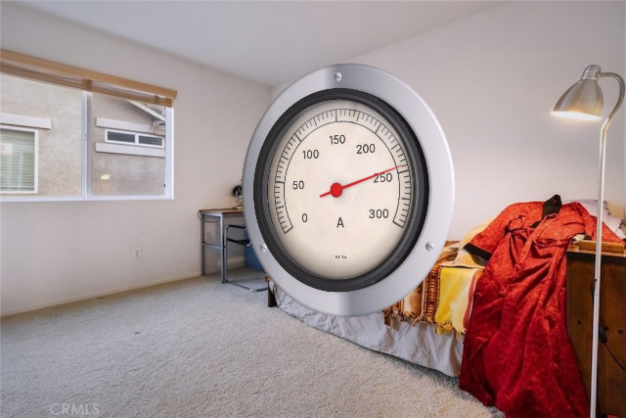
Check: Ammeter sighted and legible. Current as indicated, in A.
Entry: 245 A
